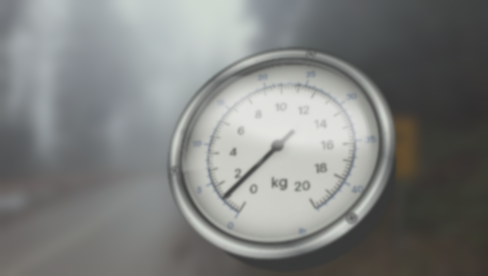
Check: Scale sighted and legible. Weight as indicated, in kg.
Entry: 1 kg
